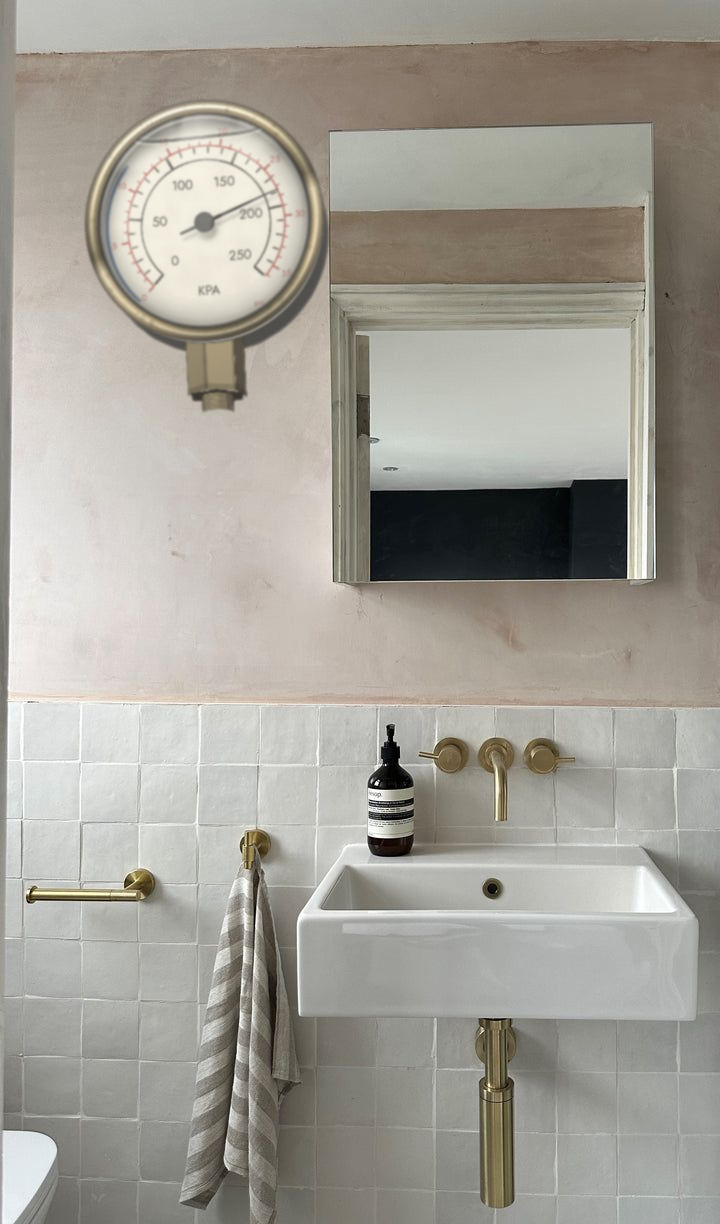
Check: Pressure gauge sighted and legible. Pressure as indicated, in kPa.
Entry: 190 kPa
